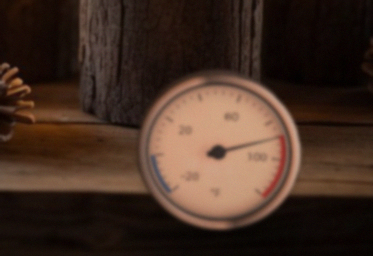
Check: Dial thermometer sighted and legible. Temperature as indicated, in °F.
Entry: 88 °F
